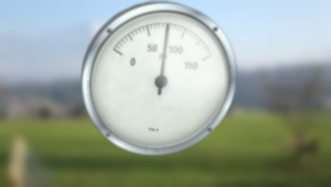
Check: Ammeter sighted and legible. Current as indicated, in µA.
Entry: 75 µA
